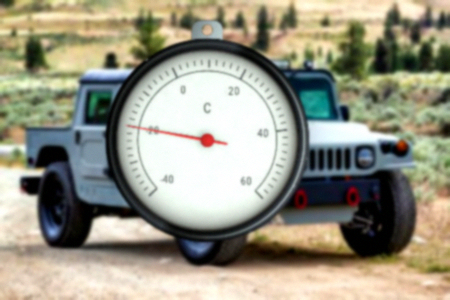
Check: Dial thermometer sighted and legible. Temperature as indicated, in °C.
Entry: -20 °C
